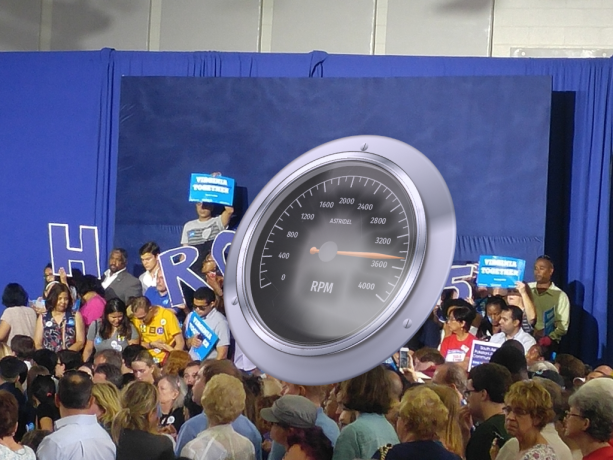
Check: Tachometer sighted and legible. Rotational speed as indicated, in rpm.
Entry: 3500 rpm
